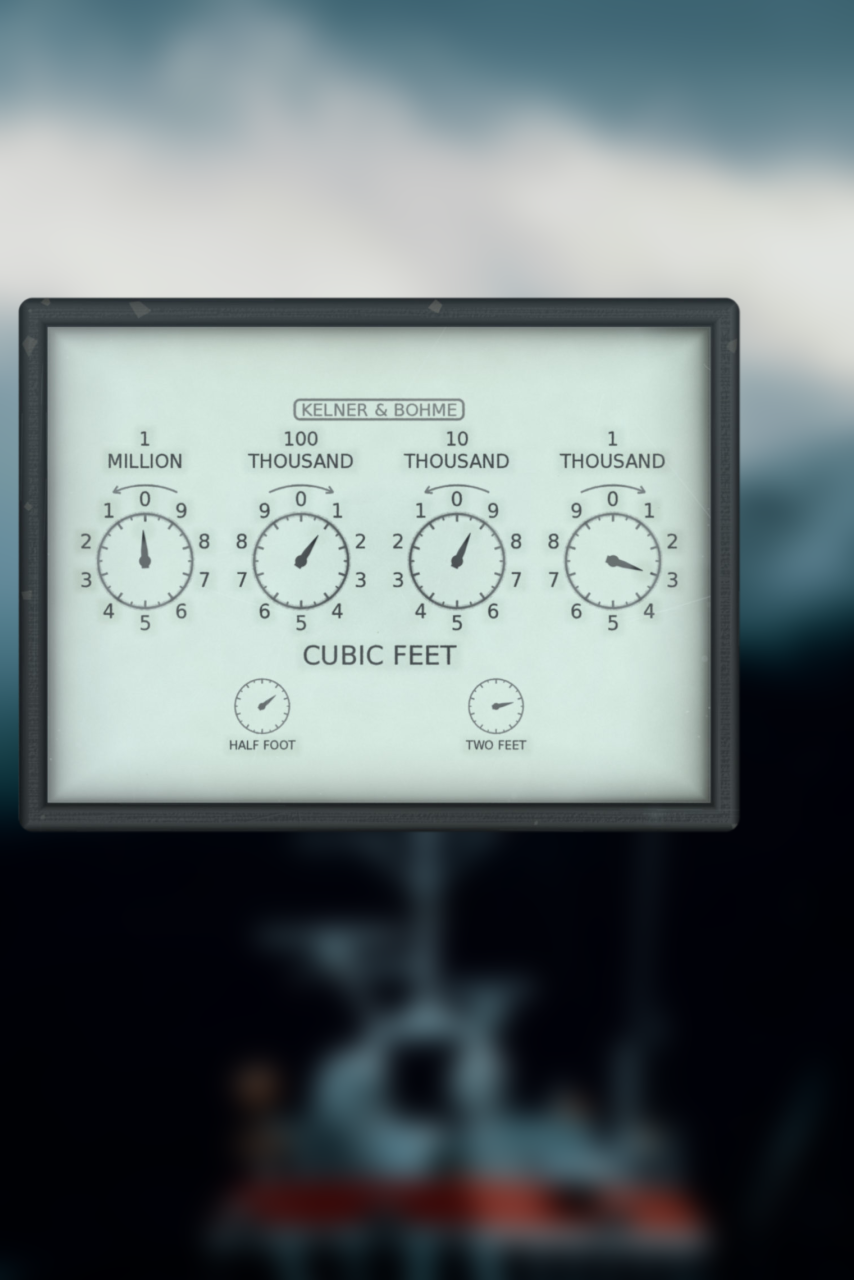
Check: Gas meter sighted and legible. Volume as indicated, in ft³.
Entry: 9300 ft³
